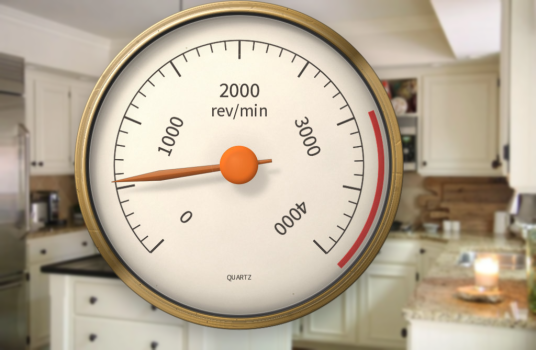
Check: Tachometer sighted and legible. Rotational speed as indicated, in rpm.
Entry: 550 rpm
